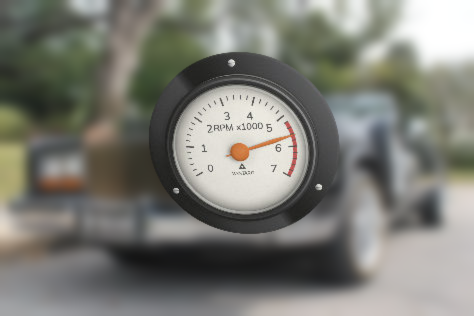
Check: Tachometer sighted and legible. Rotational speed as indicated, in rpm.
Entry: 5600 rpm
